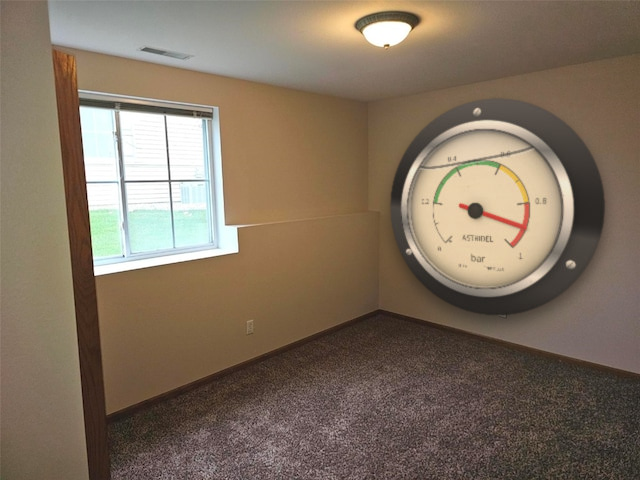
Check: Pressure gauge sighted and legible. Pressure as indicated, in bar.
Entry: 0.9 bar
